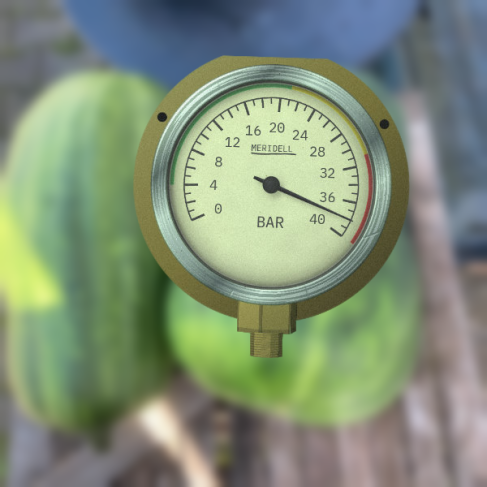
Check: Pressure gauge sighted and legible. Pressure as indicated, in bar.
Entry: 38 bar
